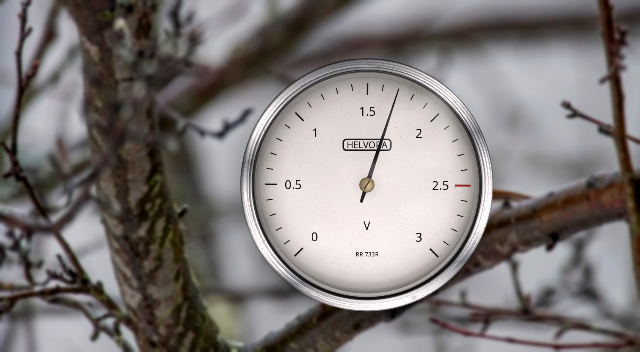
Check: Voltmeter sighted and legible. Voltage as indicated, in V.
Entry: 1.7 V
